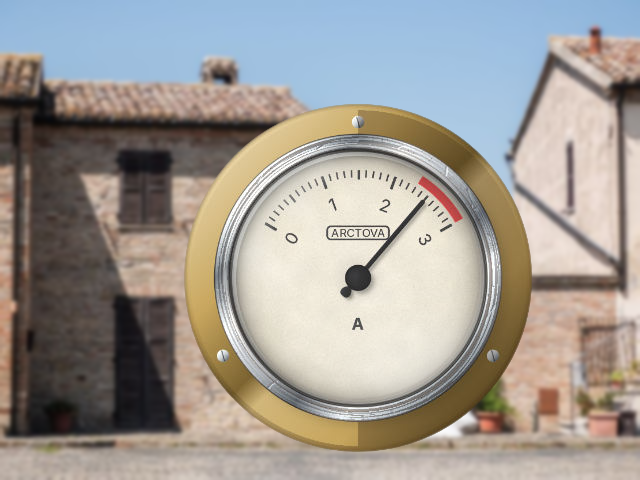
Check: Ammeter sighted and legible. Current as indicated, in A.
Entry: 2.5 A
